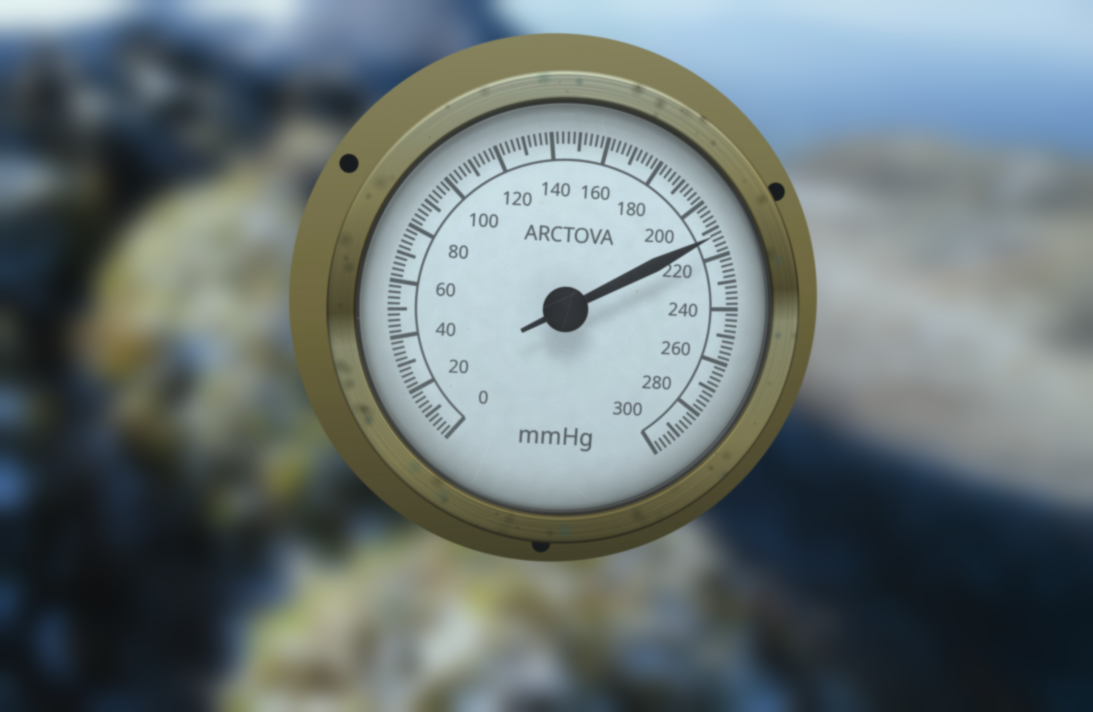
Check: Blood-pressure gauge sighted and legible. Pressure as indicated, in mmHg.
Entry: 212 mmHg
